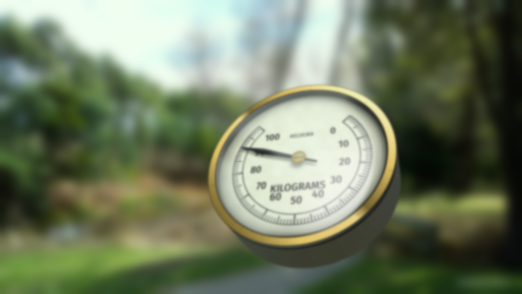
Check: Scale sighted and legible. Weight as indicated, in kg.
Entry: 90 kg
